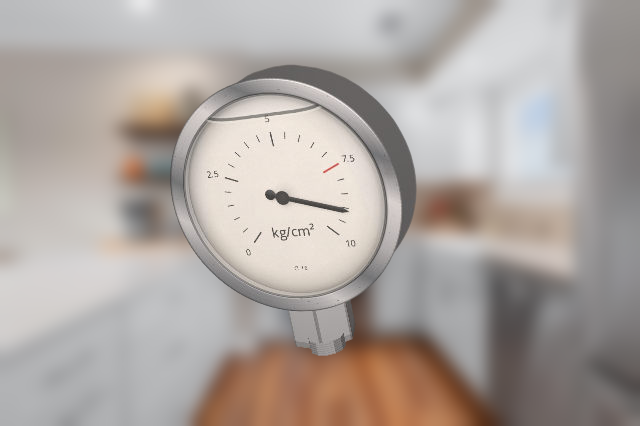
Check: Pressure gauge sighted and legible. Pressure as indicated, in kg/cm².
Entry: 9 kg/cm²
